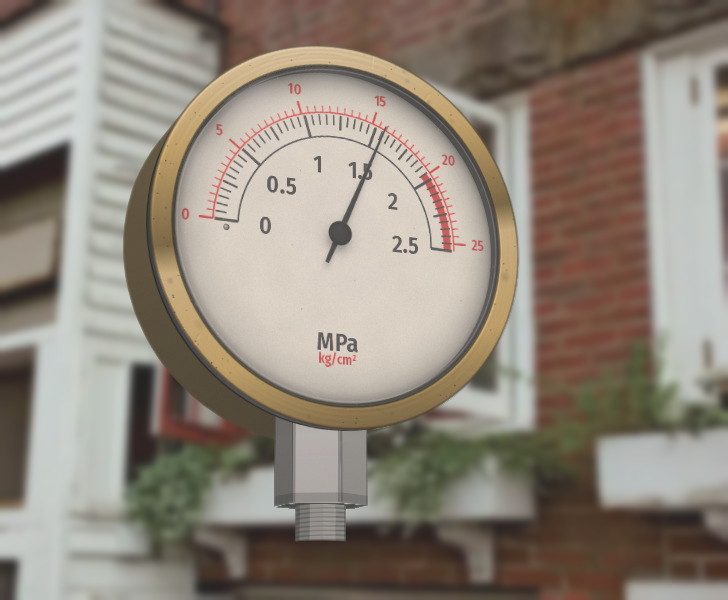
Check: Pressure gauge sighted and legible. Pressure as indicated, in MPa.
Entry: 1.55 MPa
